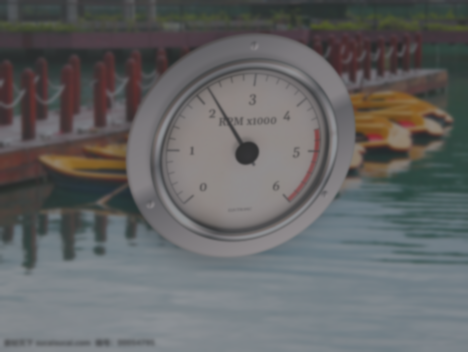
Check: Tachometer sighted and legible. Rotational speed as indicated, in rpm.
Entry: 2200 rpm
